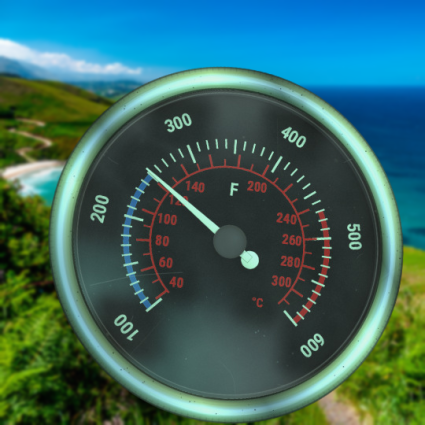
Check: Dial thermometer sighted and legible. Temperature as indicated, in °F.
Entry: 250 °F
